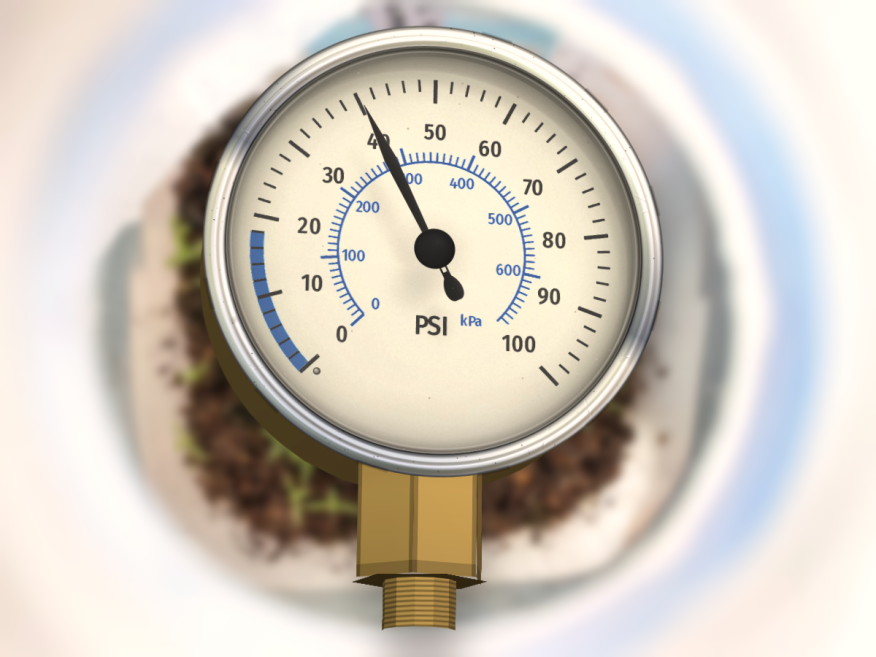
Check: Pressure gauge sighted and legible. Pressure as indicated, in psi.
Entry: 40 psi
